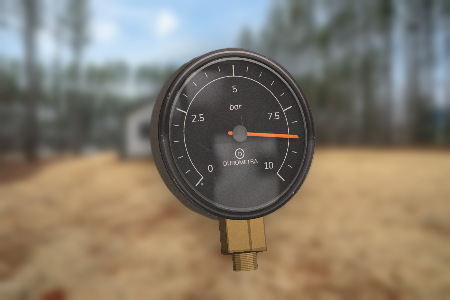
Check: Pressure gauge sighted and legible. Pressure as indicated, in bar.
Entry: 8.5 bar
